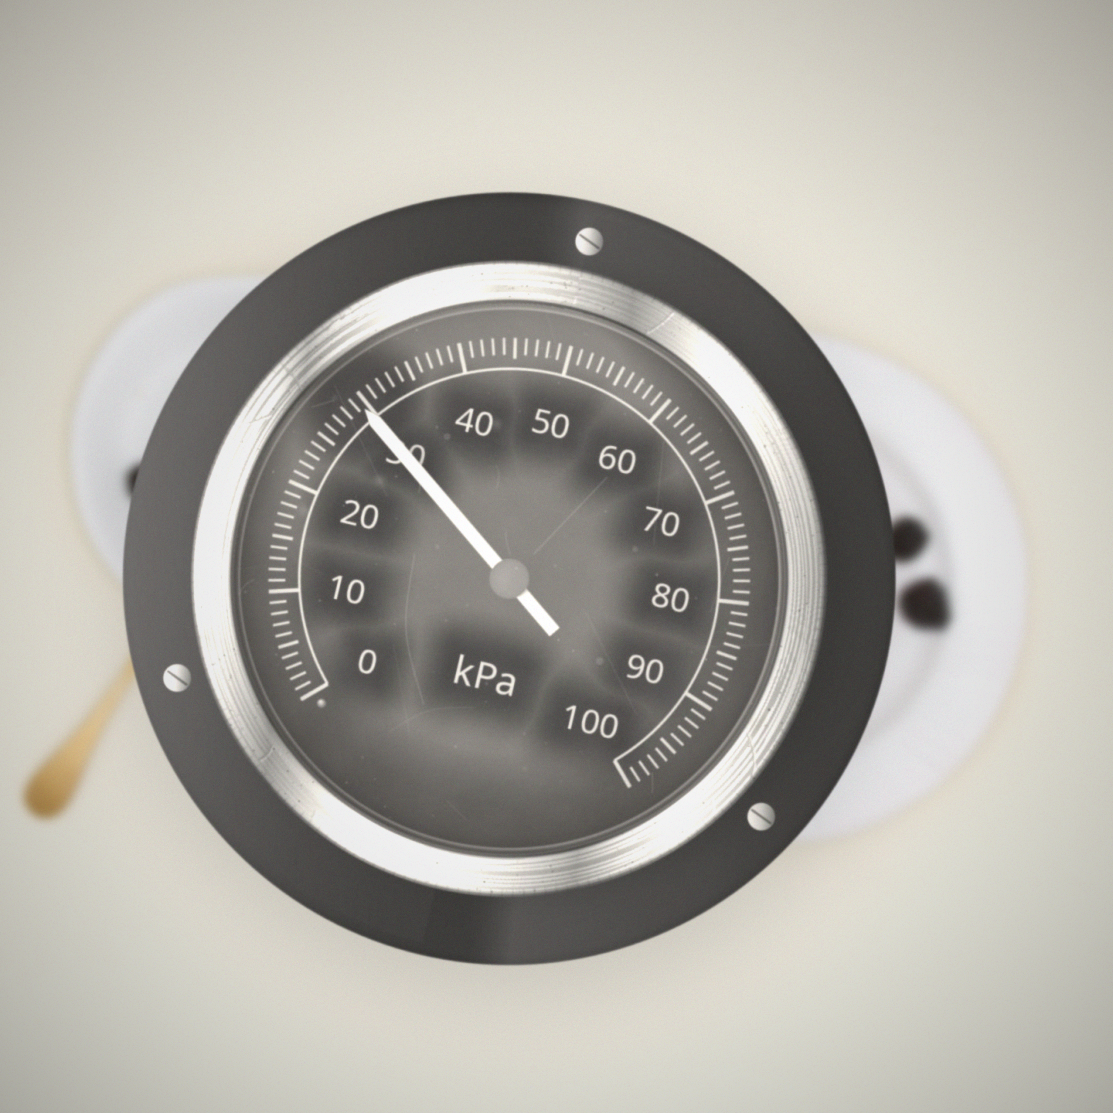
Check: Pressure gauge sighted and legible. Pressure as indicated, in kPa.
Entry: 29.5 kPa
